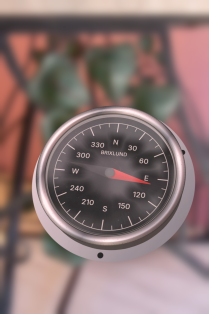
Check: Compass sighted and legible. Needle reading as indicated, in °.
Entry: 100 °
